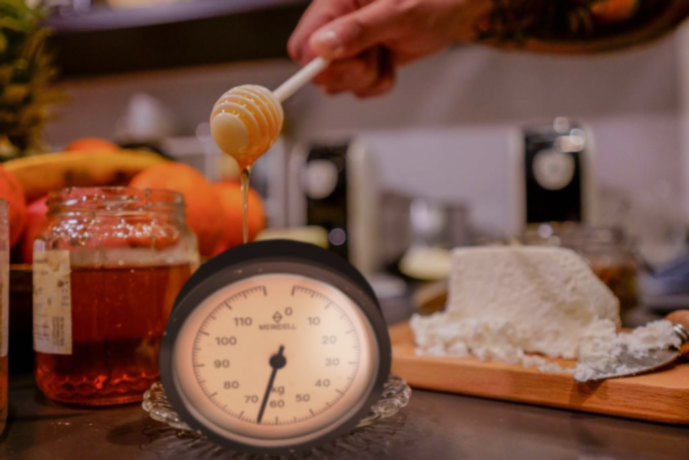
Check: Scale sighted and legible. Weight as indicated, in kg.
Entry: 65 kg
